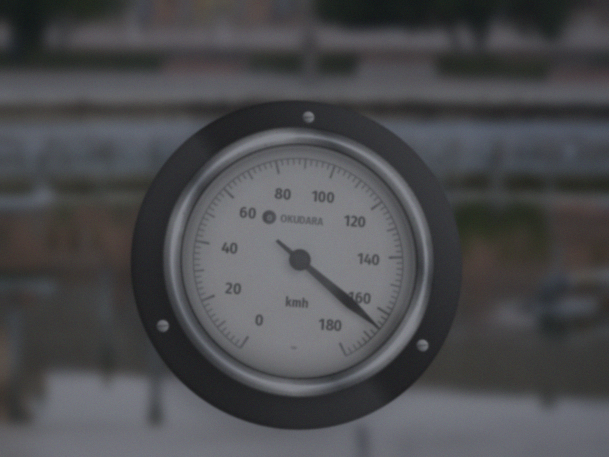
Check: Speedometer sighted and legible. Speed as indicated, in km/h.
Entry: 166 km/h
